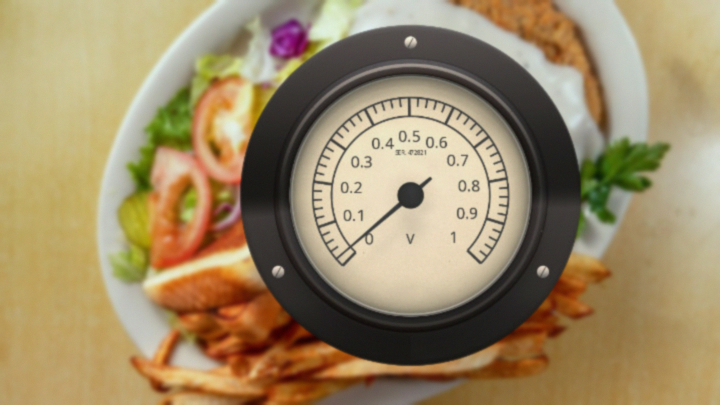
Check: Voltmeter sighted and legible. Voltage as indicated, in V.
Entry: 0.02 V
